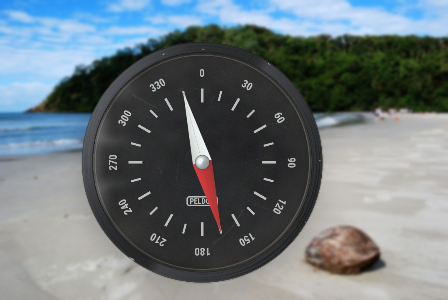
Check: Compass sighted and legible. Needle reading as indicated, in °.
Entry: 165 °
